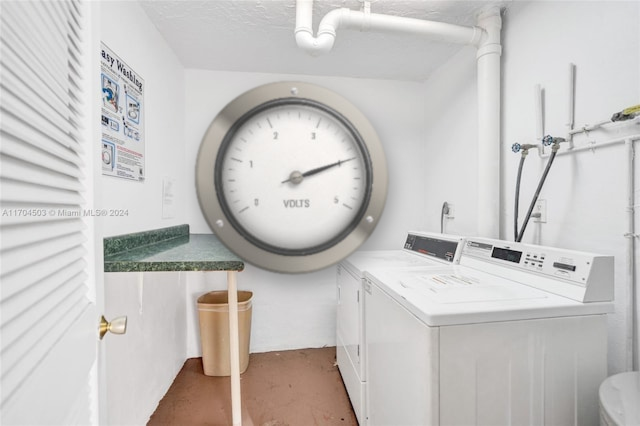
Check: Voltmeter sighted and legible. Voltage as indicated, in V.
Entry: 4 V
